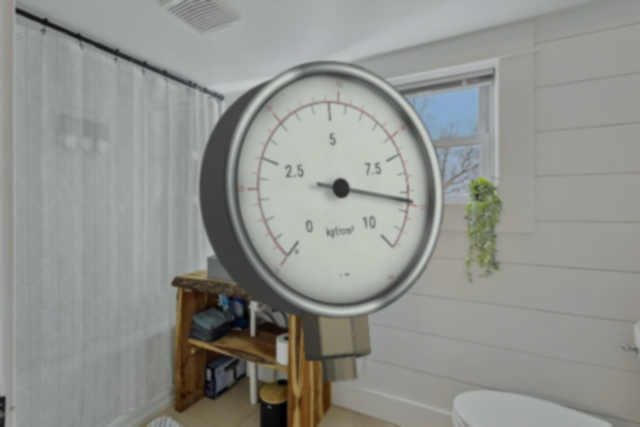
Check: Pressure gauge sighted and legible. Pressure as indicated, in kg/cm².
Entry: 8.75 kg/cm²
